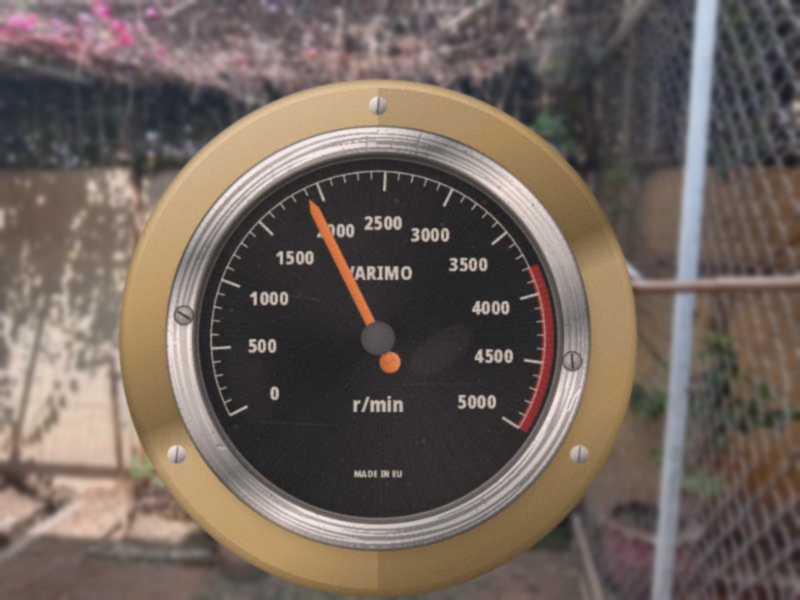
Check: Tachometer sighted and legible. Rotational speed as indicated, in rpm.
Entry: 1900 rpm
